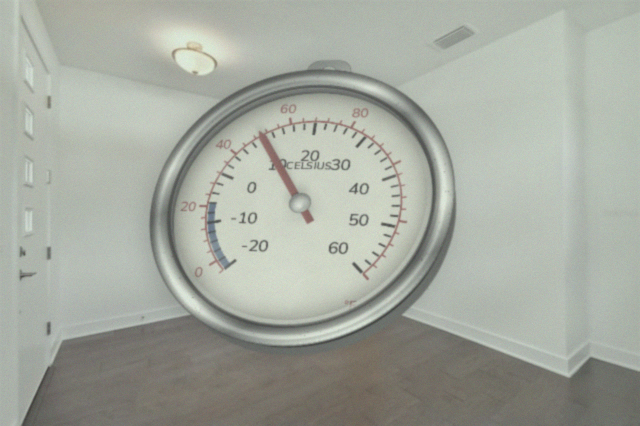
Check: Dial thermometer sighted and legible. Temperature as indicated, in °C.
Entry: 10 °C
